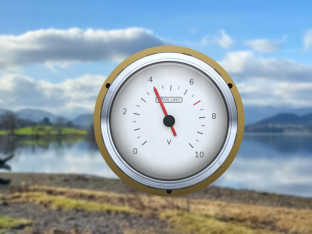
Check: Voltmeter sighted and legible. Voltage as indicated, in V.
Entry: 4 V
